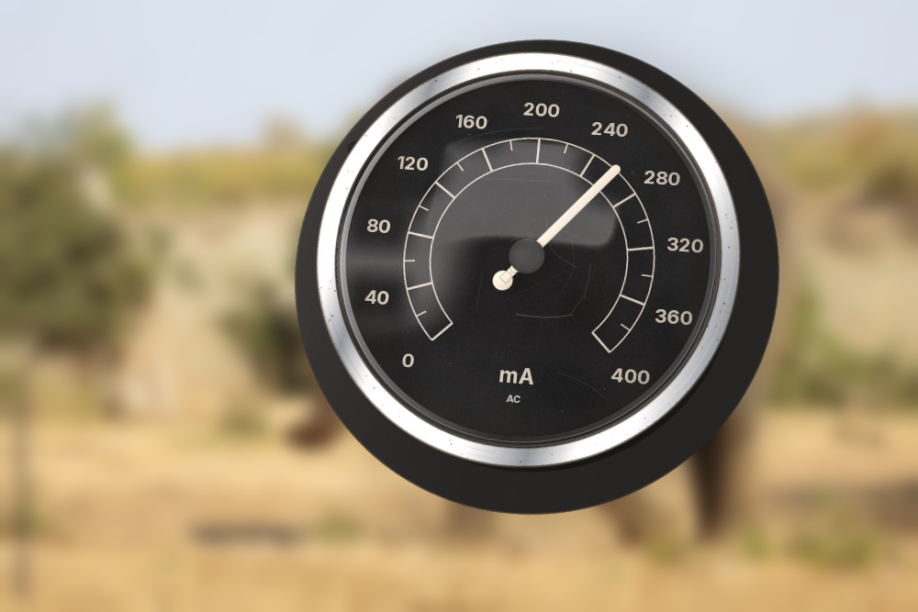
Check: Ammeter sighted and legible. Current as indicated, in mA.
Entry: 260 mA
